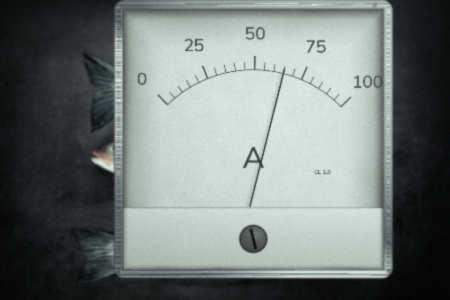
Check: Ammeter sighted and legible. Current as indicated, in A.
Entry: 65 A
